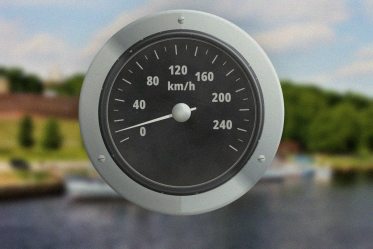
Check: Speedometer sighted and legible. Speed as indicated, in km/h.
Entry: 10 km/h
